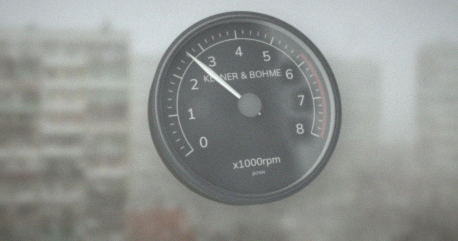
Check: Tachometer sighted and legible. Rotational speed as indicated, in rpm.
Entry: 2600 rpm
